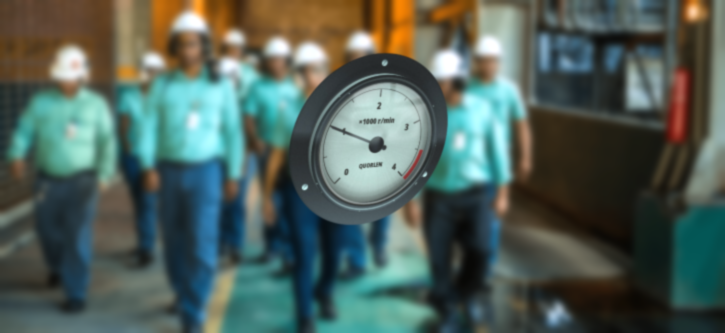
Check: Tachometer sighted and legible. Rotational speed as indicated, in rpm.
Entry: 1000 rpm
